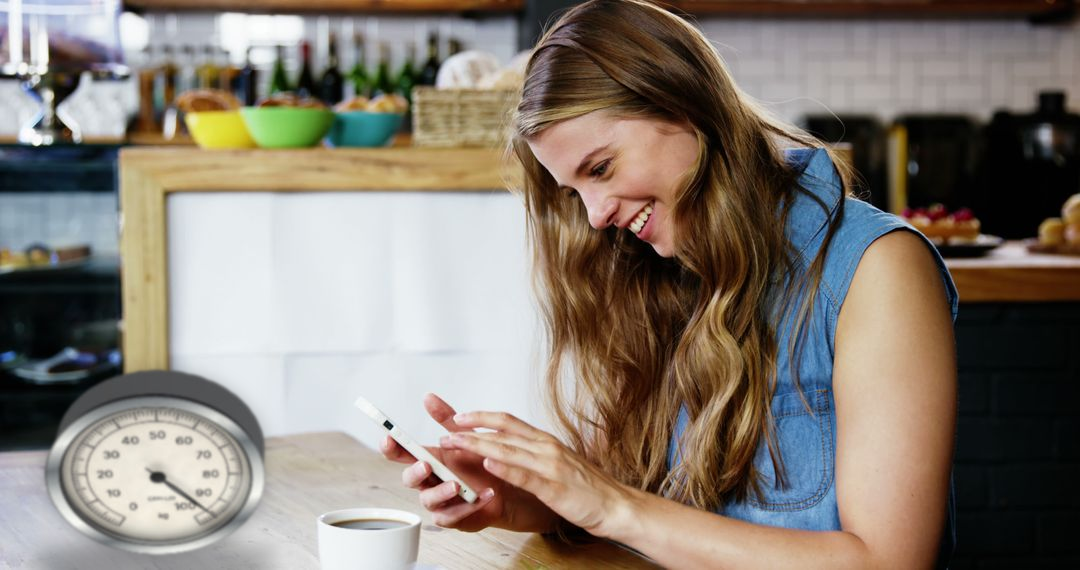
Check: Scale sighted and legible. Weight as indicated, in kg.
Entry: 95 kg
